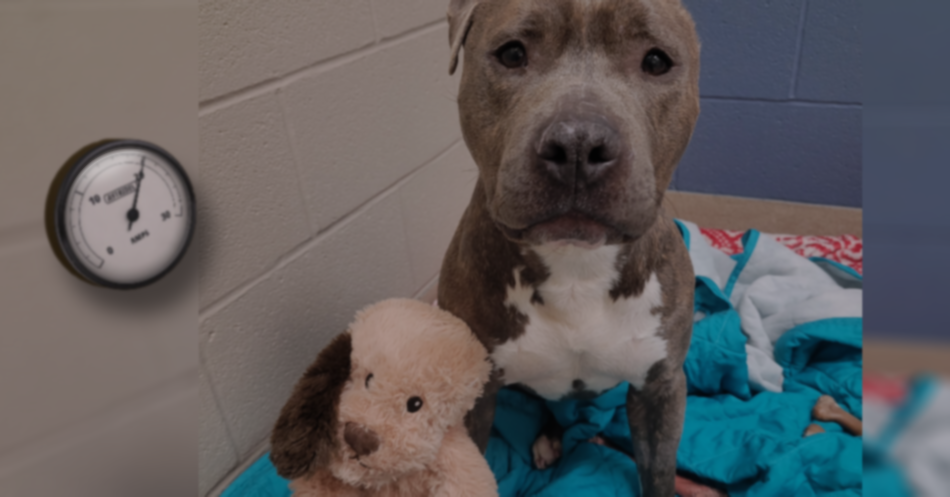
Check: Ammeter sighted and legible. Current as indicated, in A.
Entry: 20 A
